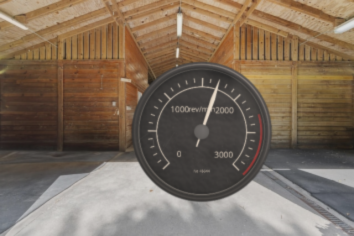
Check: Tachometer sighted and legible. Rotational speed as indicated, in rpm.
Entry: 1700 rpm
